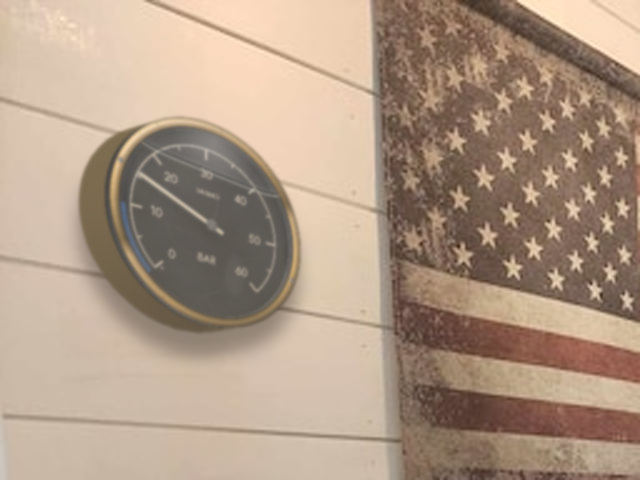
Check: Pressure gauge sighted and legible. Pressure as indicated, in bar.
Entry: 15 bar
